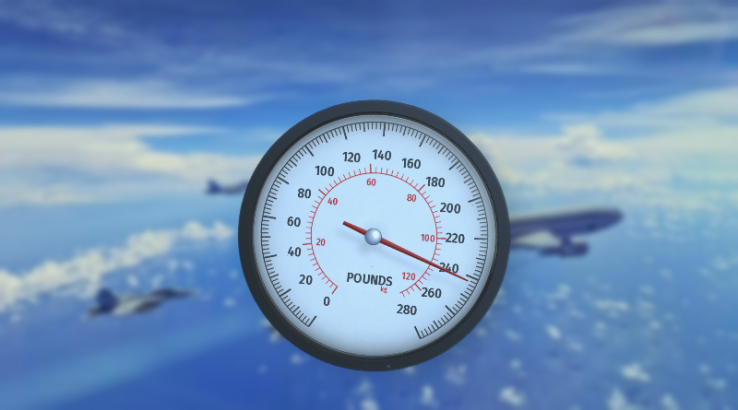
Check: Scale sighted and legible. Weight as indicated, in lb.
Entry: 242 lb
